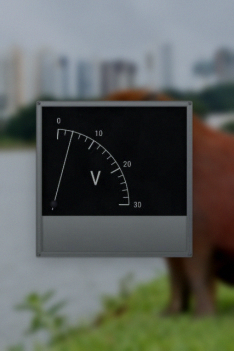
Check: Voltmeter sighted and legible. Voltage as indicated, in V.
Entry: 4 V
